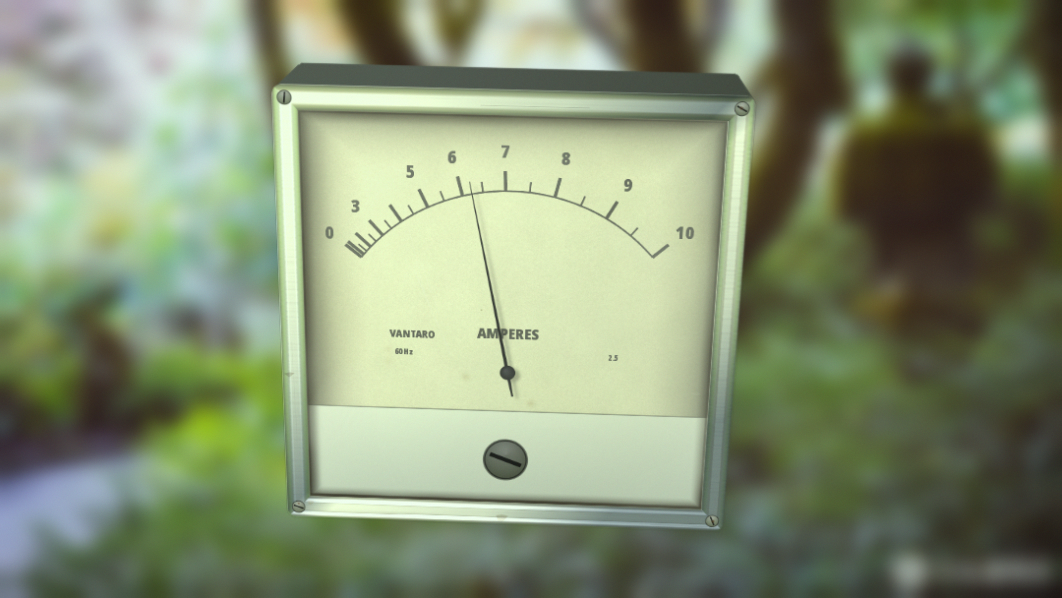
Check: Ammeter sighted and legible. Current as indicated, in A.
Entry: 6.25 A
